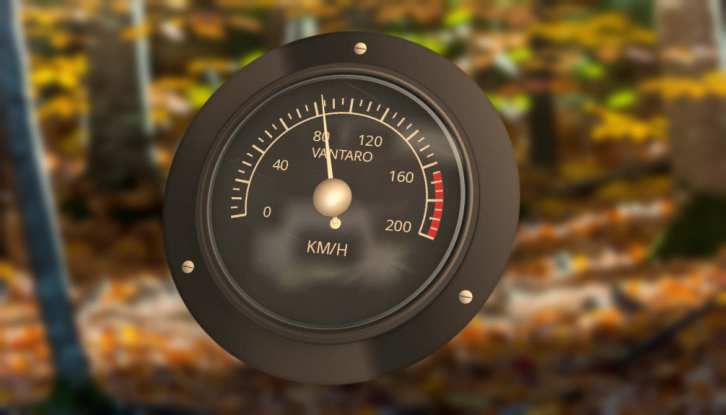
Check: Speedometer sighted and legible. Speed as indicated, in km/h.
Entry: 85 km/h
